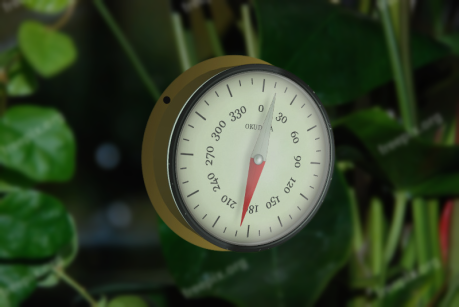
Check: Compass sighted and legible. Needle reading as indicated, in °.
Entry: 190 °
